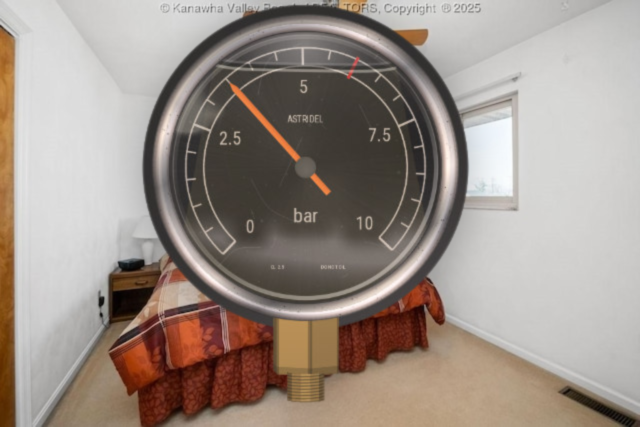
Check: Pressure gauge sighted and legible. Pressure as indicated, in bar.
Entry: 3.5 bar
